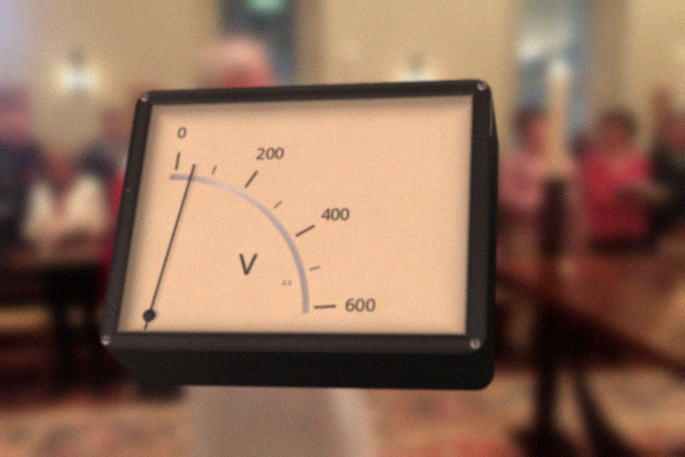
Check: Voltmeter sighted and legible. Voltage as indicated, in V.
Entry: 50 V
